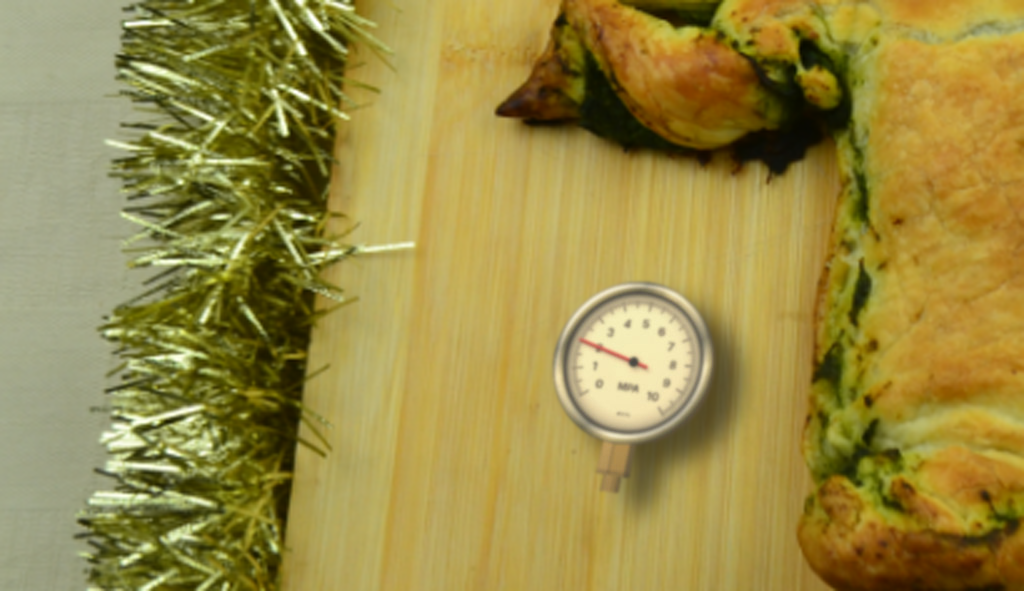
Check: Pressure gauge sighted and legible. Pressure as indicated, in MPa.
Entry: 2 MPa
